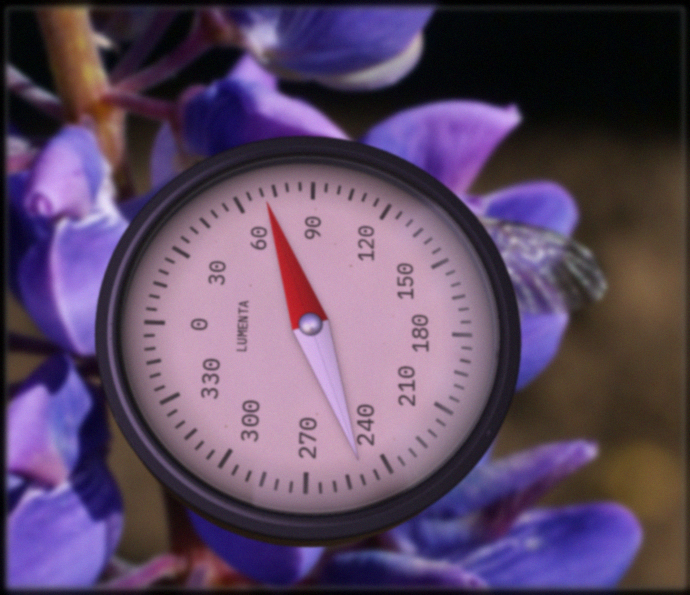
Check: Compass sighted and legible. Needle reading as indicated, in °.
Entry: 70 °
